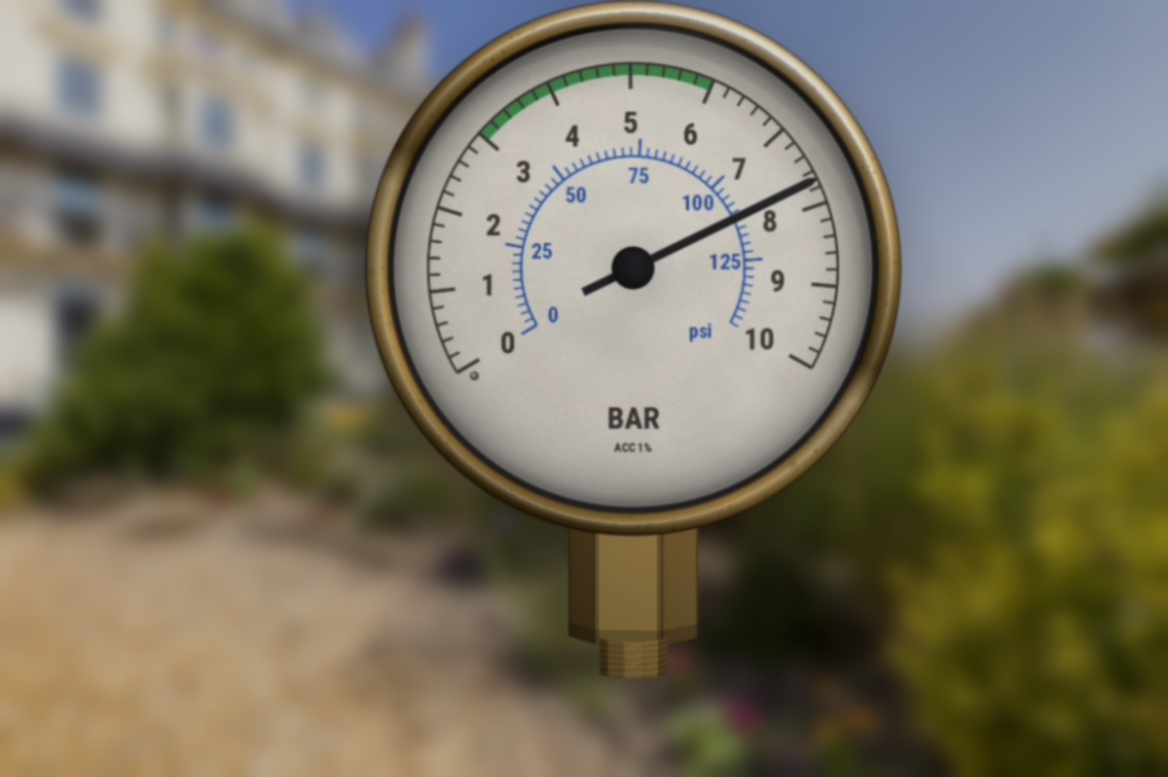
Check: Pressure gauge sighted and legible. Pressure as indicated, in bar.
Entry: 7.7 bar
